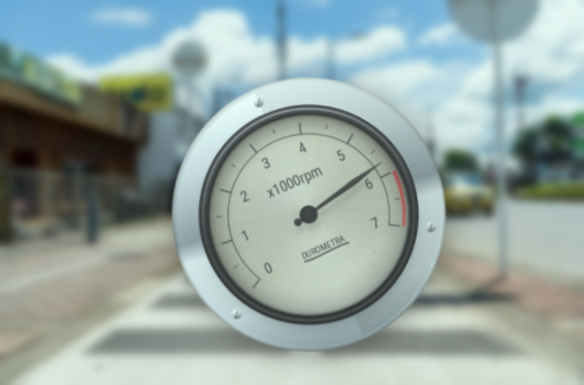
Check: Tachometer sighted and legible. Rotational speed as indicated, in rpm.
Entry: 5750 rpm
